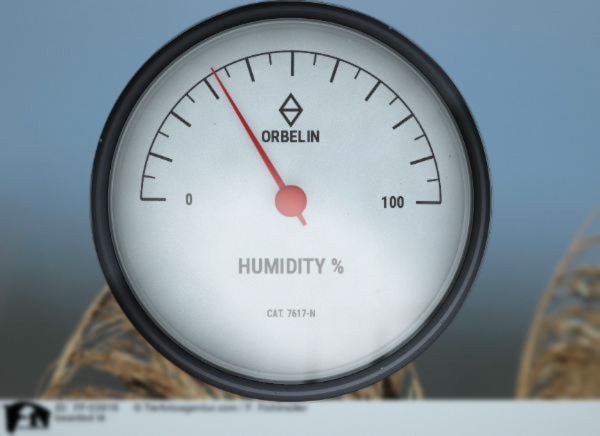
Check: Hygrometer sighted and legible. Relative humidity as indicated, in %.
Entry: 32.5 %
